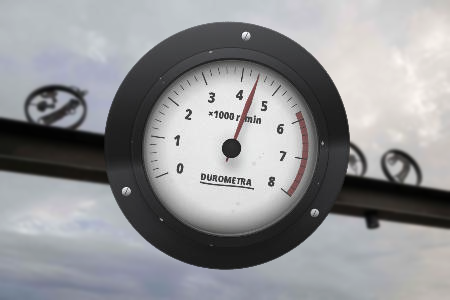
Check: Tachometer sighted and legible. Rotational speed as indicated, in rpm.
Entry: 4400 rpm
